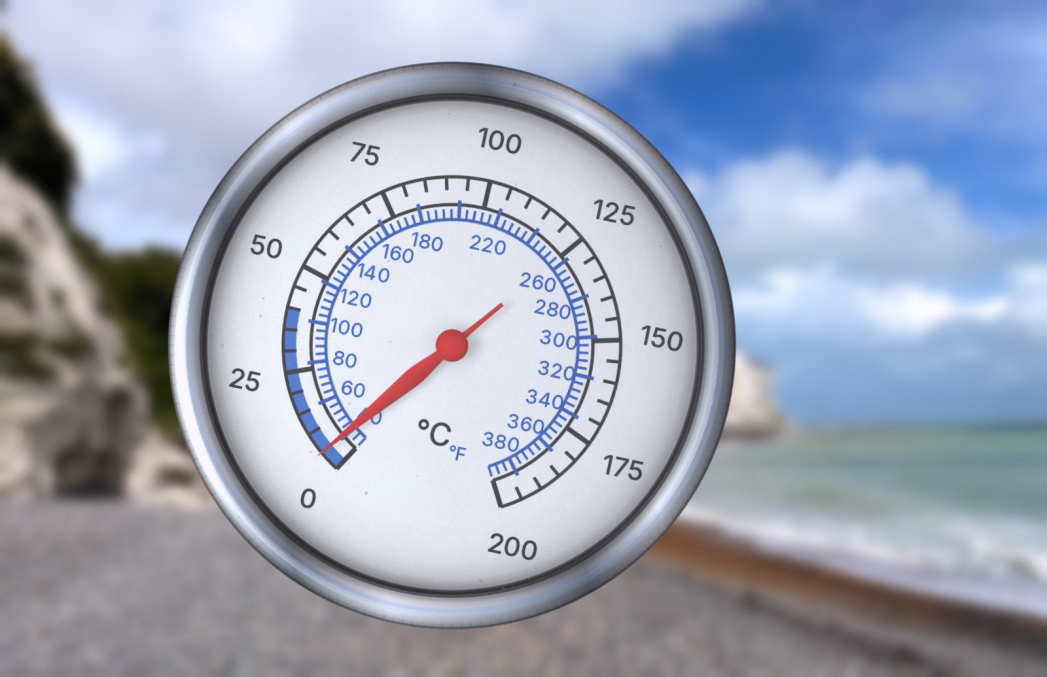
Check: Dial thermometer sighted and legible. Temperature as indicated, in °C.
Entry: 5 °C
